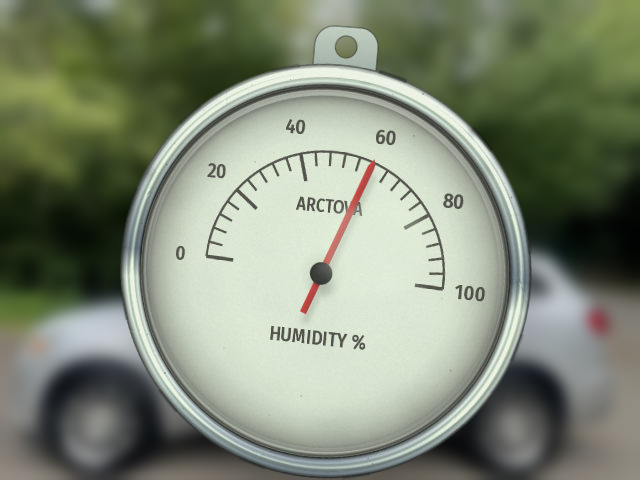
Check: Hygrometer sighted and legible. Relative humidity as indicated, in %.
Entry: 60 %
